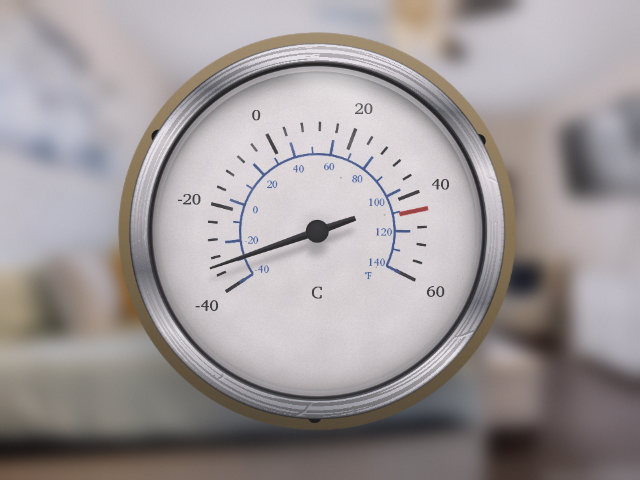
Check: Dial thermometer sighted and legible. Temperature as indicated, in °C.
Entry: -34 °C
